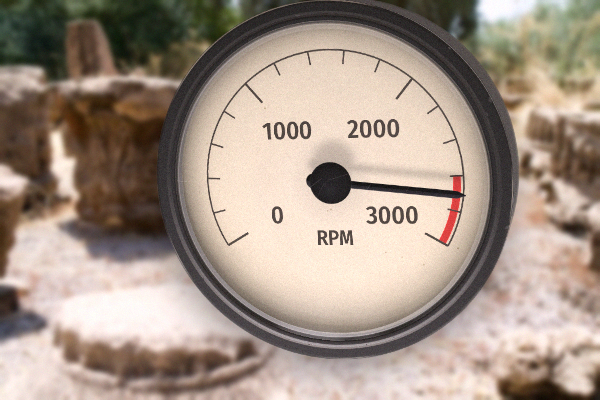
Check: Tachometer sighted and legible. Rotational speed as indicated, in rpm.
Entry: 2700 rpm
